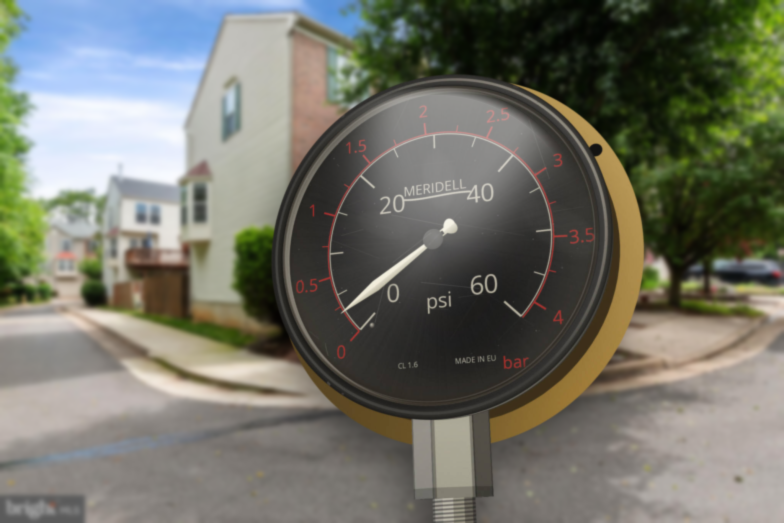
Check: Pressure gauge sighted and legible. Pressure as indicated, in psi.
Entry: 2.5 psi
